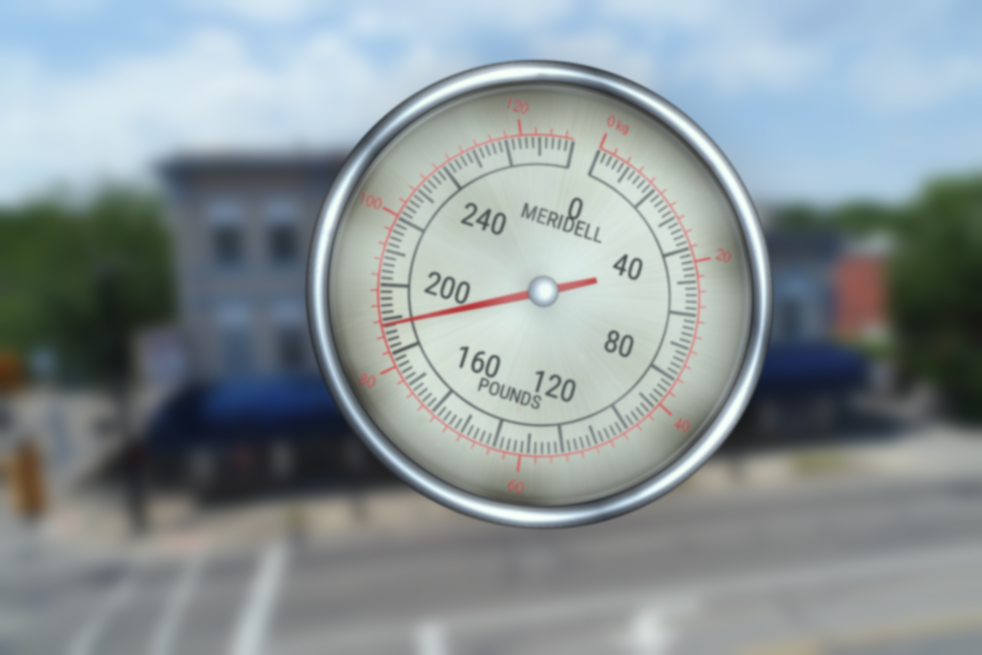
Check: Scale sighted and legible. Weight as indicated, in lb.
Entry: 188 lb
